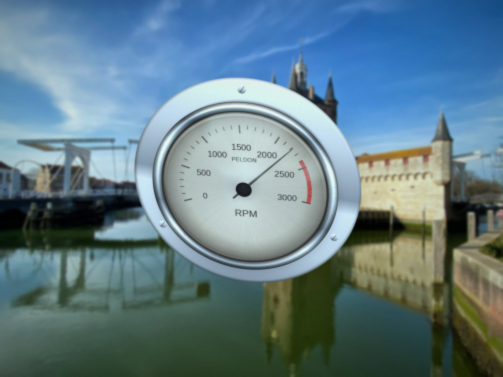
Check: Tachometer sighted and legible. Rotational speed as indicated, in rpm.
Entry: 2200 rpm
